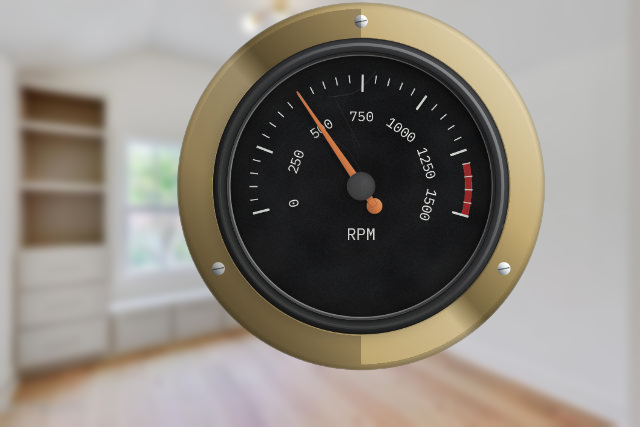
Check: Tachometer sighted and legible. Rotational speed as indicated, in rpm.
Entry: 500 rpm
